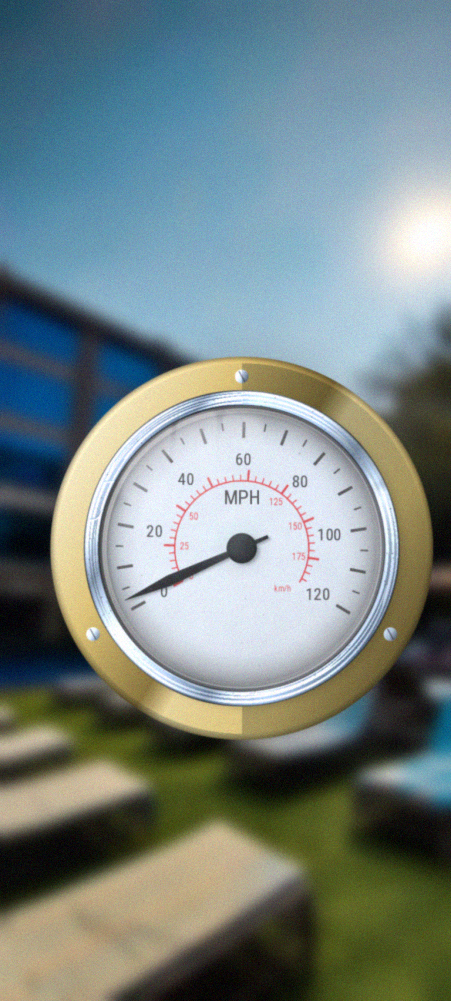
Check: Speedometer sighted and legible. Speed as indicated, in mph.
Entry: 2.5 mph
